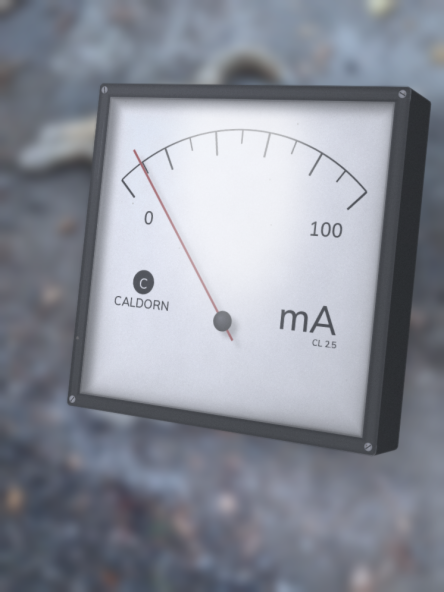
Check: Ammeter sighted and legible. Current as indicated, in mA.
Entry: 10 mA
